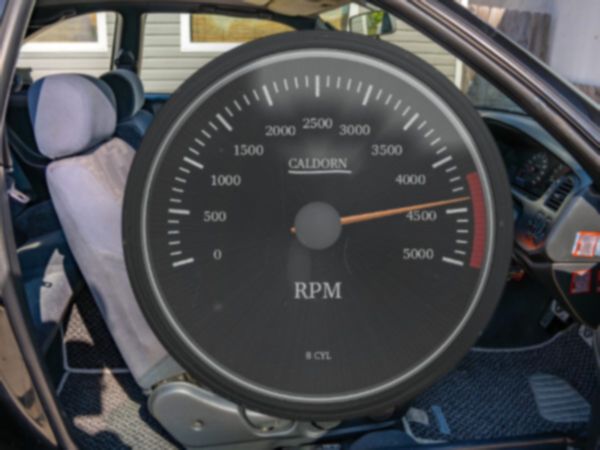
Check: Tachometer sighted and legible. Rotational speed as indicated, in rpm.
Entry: 4400 rpm
